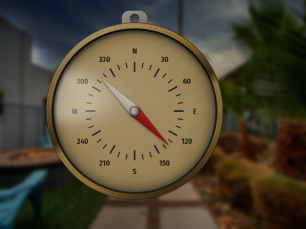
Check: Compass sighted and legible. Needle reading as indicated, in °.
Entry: 135 °
